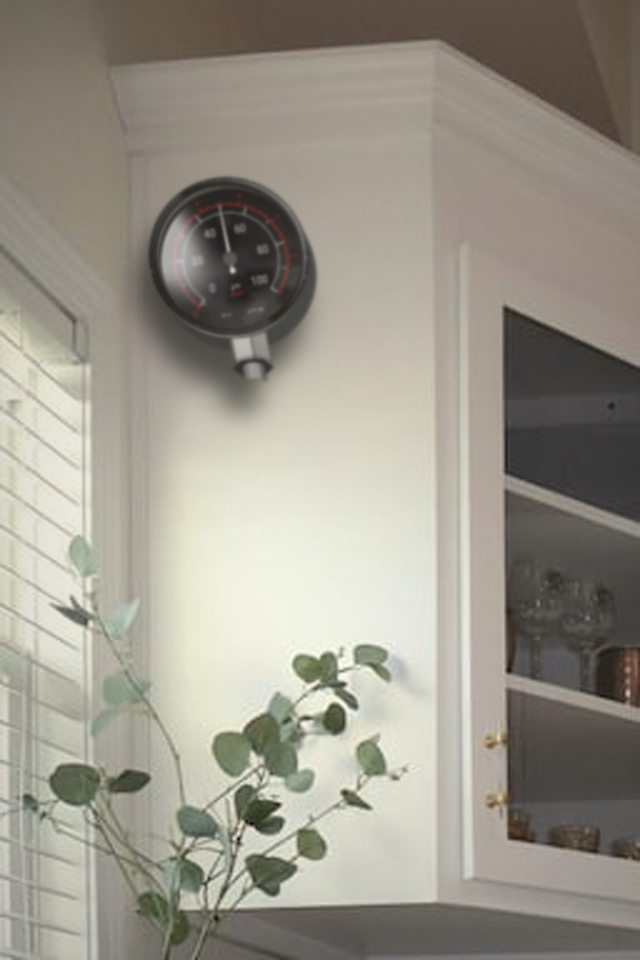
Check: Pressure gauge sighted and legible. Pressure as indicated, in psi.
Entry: 50 psi
